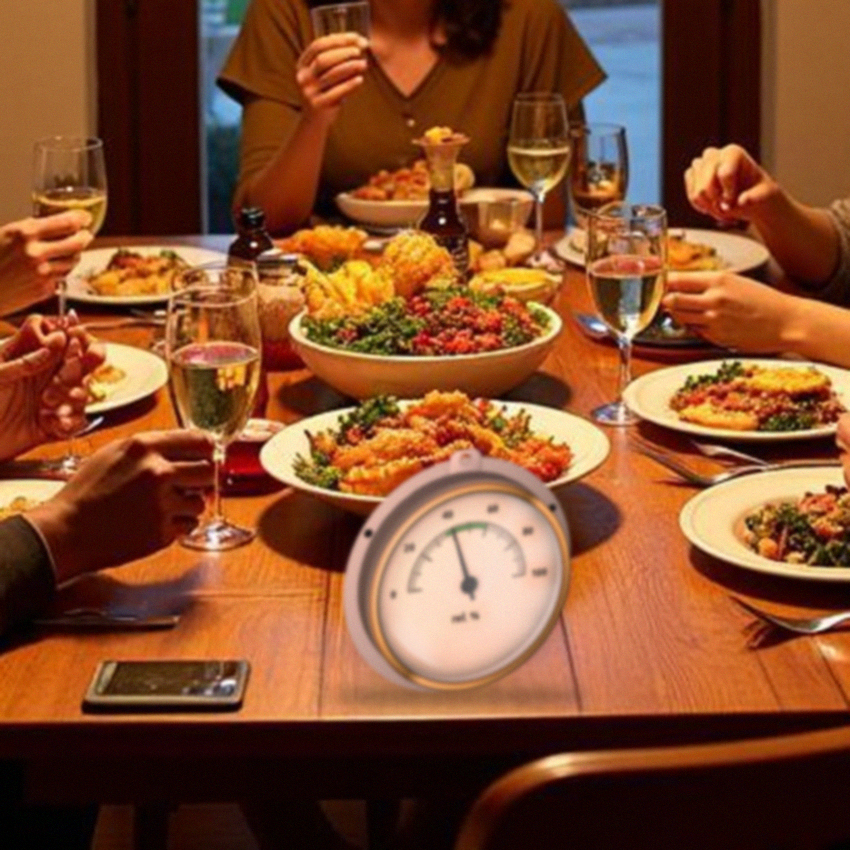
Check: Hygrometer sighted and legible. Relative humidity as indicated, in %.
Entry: 40 %
